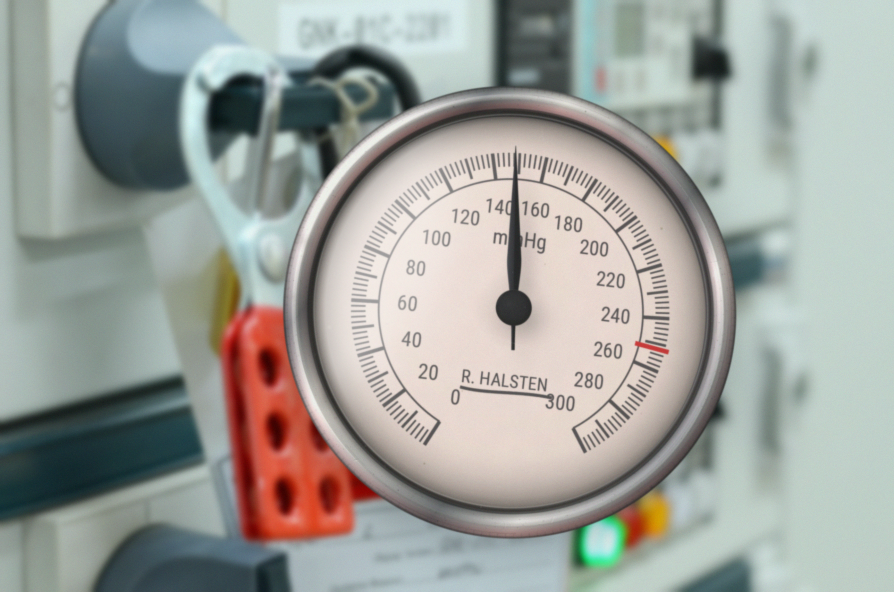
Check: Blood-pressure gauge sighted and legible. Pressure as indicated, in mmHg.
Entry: 148 mmHg
